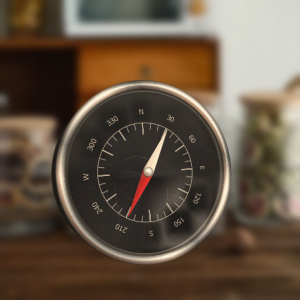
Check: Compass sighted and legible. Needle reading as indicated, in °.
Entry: 210 °
